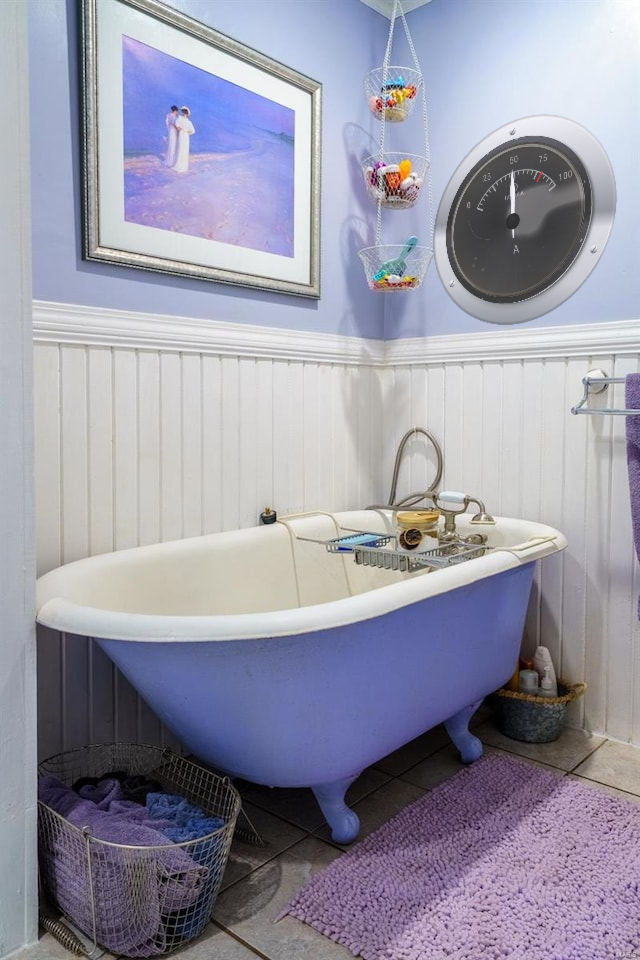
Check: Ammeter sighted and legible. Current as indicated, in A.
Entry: 50 A
